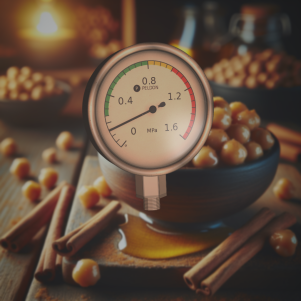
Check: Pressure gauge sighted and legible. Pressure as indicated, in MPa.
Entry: 0.15 MPa
